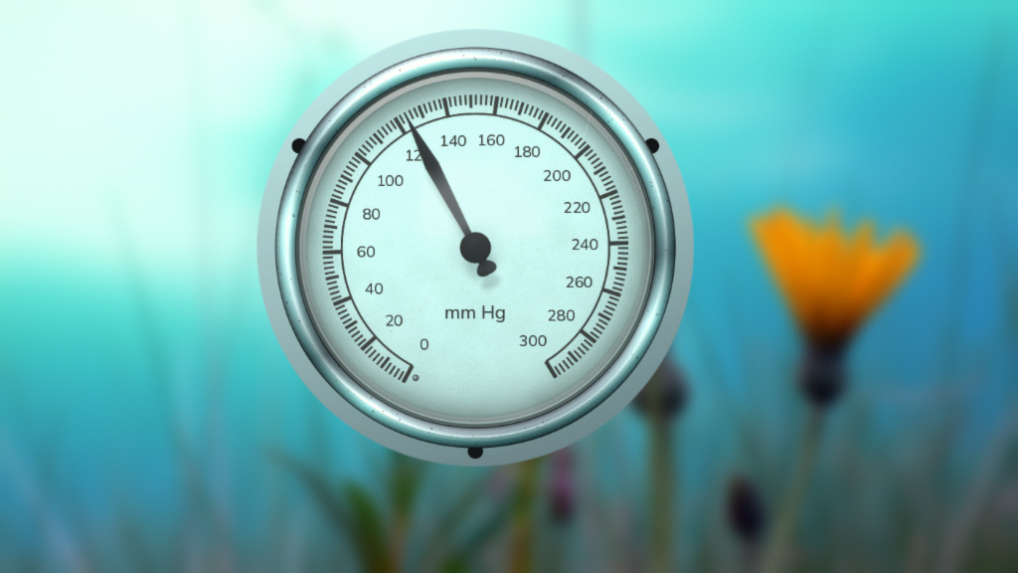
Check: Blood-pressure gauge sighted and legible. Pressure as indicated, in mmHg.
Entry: 124 mmHg
